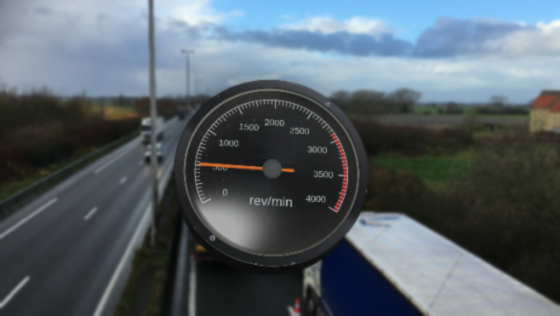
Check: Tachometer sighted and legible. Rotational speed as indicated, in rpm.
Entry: 500 rpm
